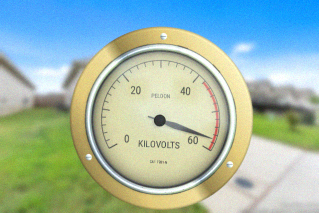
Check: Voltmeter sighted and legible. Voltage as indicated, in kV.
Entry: 57 kV
